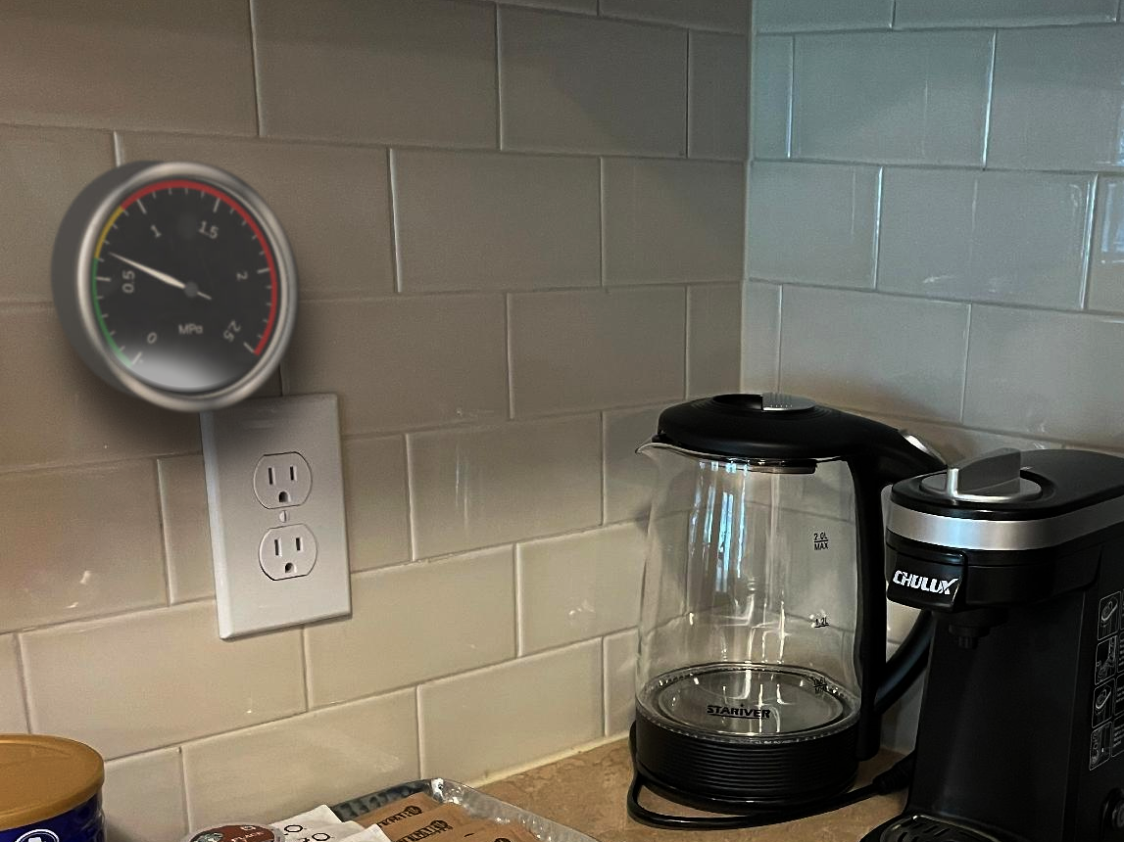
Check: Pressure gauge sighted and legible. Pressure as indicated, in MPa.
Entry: 0.65 MPa
